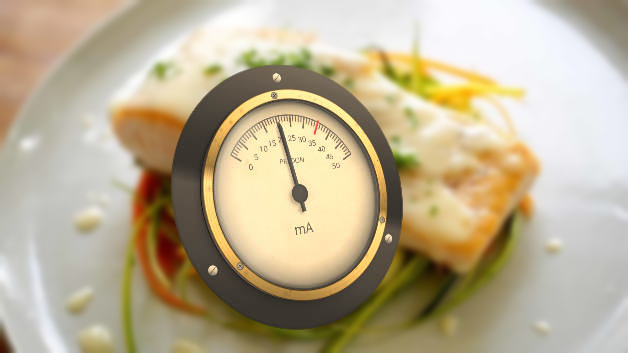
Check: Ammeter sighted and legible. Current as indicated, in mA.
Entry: 20 mA
